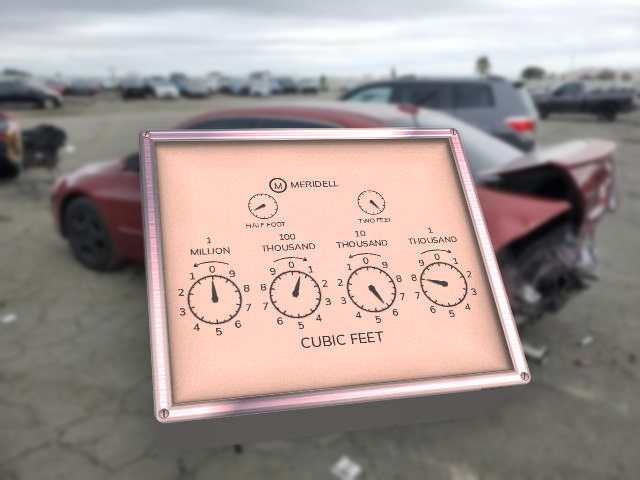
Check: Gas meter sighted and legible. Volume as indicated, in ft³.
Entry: 5800 ft³
